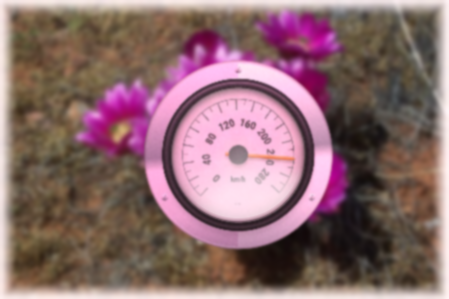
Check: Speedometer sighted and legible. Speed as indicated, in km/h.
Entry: 240 km/h
